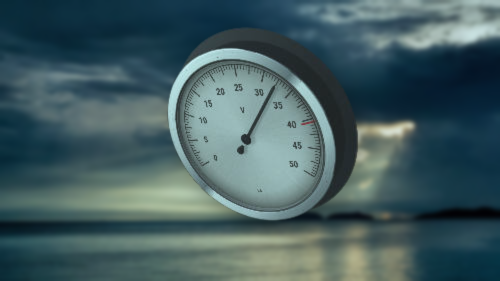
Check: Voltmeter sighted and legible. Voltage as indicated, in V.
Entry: 32.5 V
